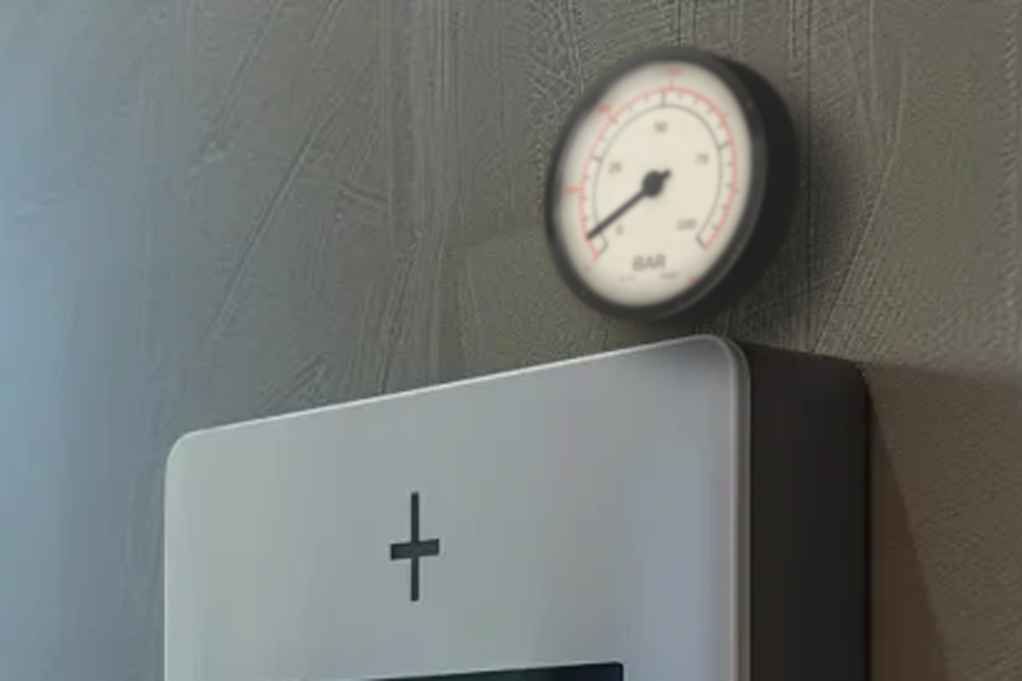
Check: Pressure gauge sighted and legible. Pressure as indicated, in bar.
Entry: 5 bar
